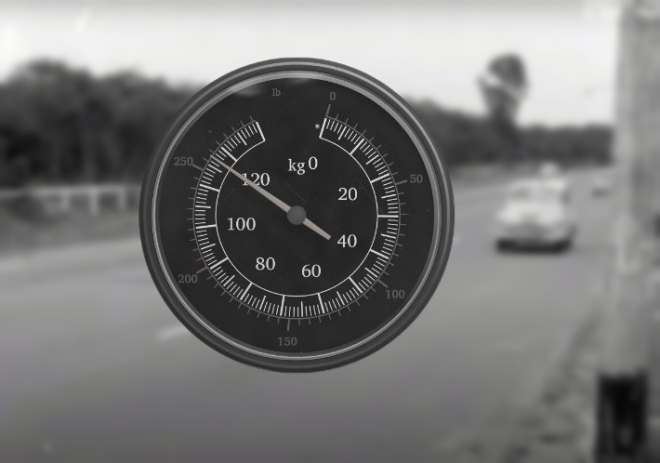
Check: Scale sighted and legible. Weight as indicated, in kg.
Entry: 117 kg
